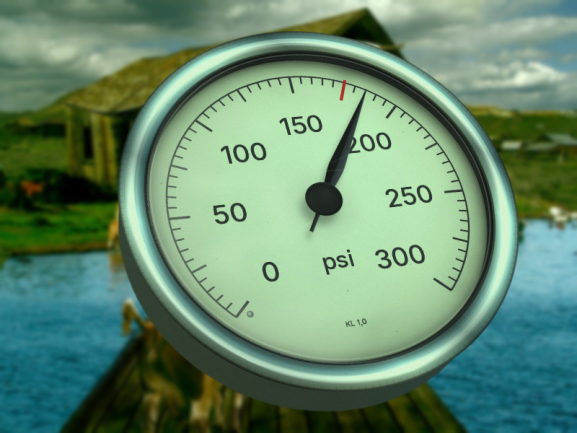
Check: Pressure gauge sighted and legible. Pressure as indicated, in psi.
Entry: 185 psi
